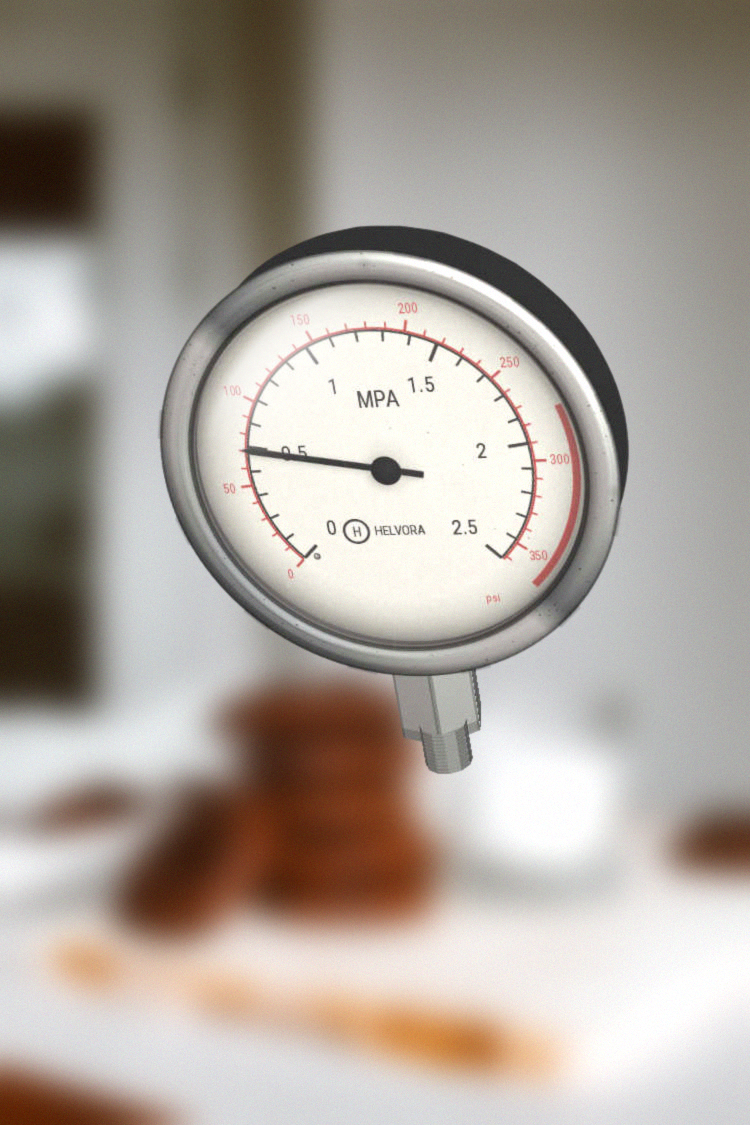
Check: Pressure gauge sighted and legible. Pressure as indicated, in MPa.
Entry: 0.5 MPa
